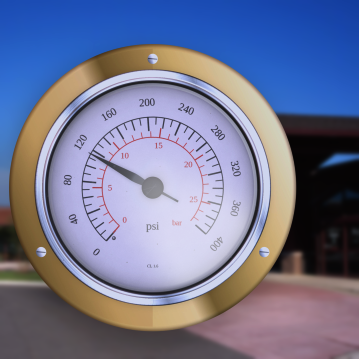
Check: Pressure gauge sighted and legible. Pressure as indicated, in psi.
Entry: 115 psi
